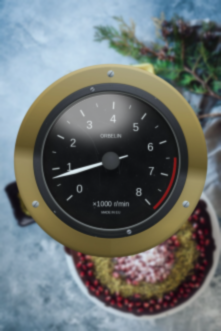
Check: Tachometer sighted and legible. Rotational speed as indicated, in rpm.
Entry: 750 rpm
